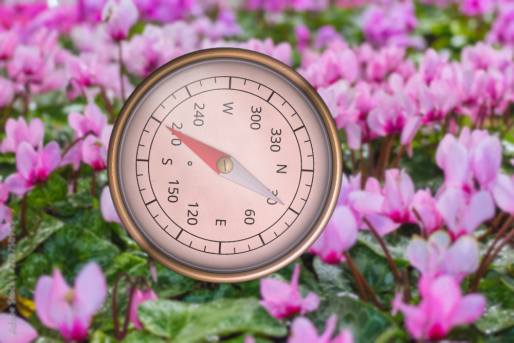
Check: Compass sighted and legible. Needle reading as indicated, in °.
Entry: 210 °
